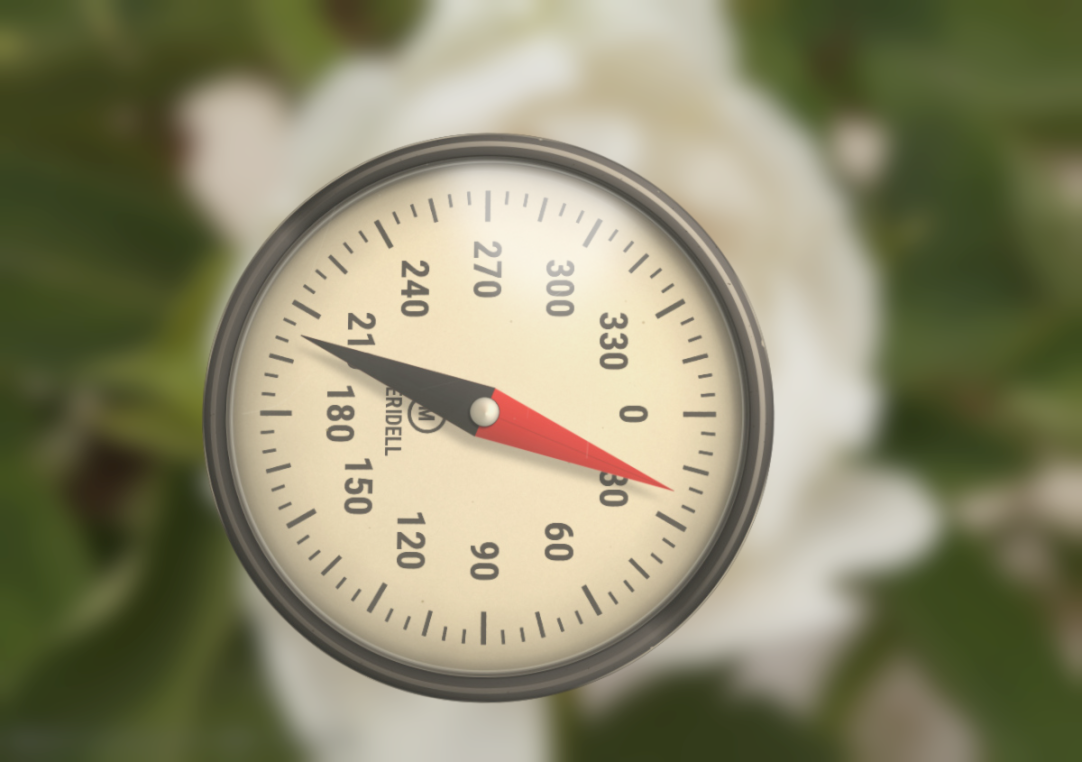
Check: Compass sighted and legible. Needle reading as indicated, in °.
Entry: 22.5 °
